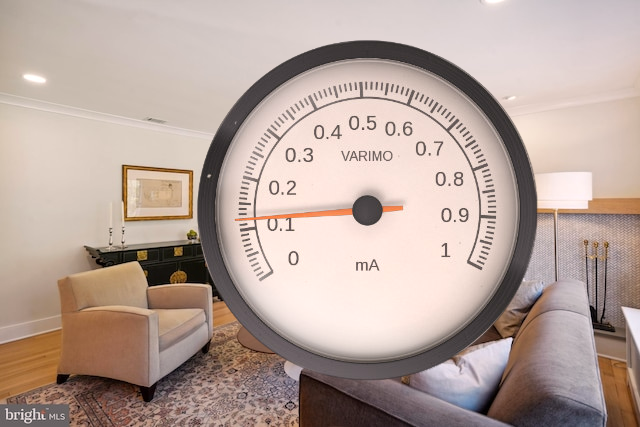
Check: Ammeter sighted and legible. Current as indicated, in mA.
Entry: 0.12 mA
